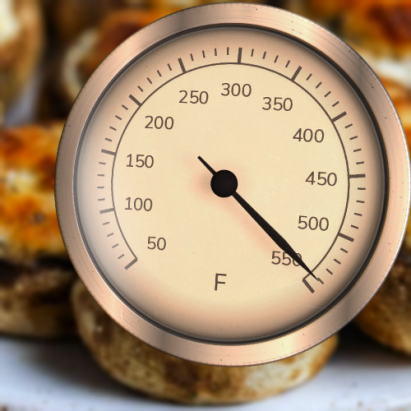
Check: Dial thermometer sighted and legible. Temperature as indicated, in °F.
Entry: 540 °F
